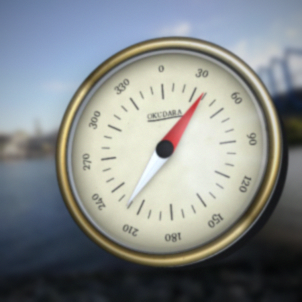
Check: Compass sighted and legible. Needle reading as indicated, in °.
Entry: 40 °
